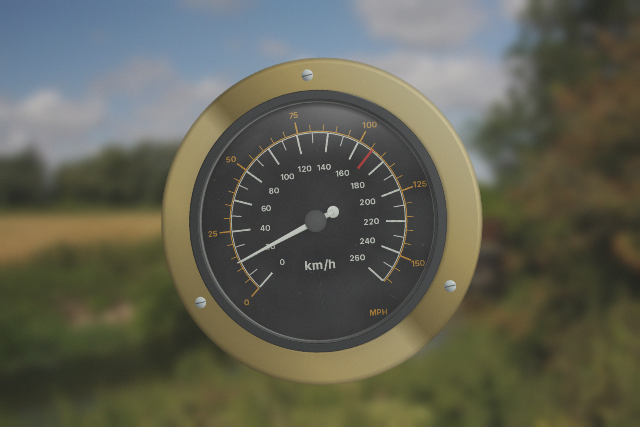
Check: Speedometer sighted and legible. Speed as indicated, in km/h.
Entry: 20 km/h
